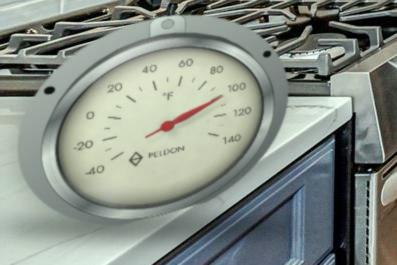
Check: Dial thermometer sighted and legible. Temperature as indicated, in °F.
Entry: 100 °F
